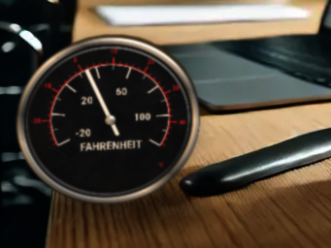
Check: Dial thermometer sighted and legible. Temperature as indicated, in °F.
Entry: 35 °F
